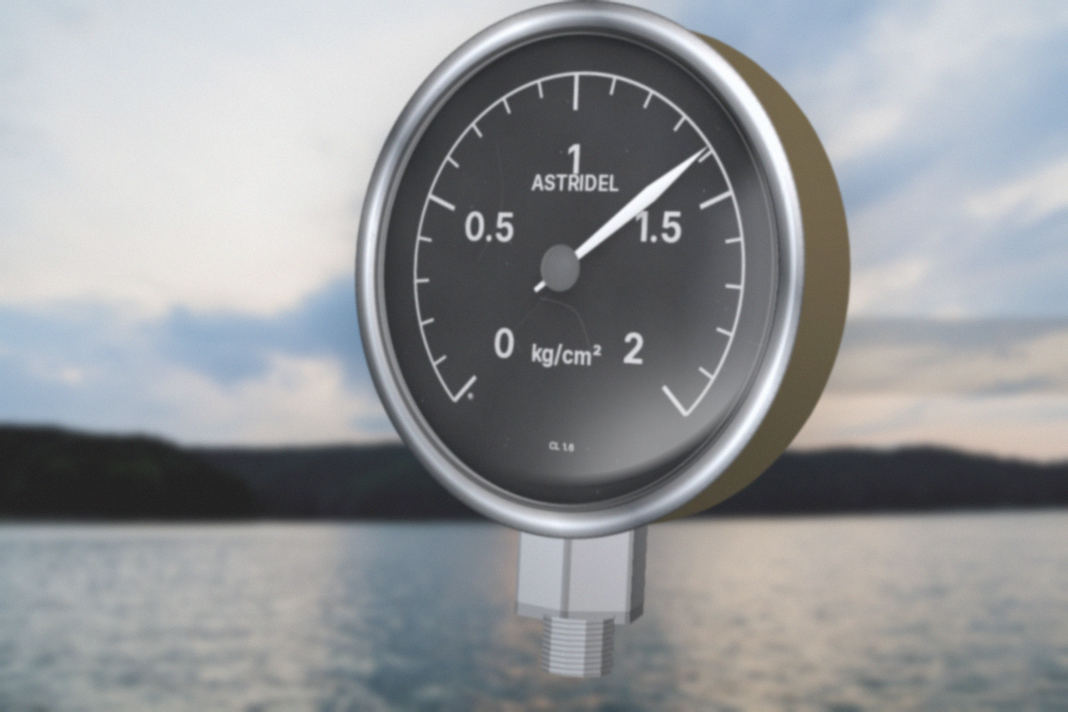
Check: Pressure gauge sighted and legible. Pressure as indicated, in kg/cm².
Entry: 1.4 kg/cm²
